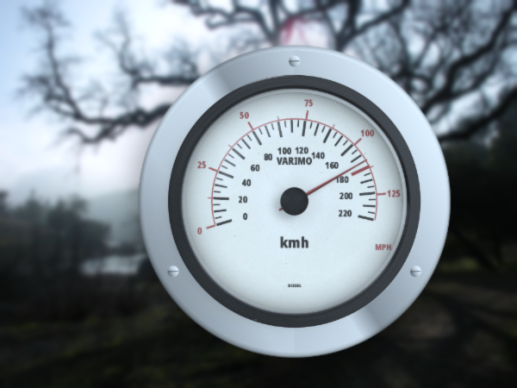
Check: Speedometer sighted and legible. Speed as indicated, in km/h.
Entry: 175 km/h
